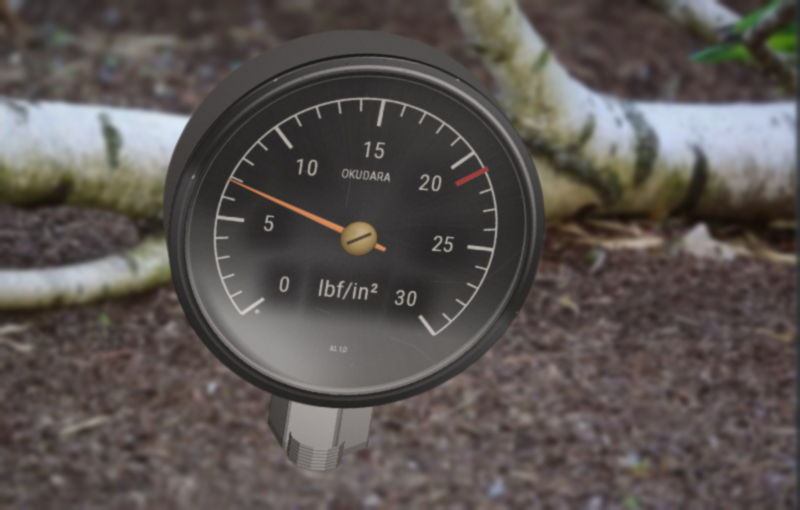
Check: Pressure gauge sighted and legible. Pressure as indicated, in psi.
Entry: 7 psi
